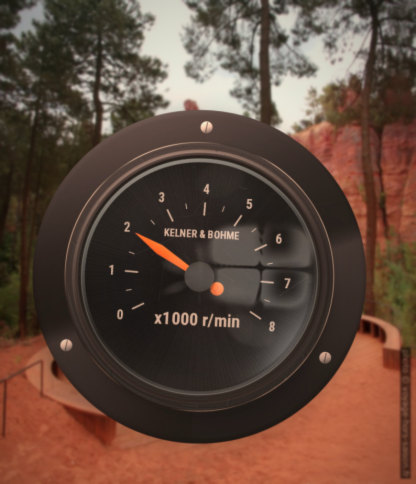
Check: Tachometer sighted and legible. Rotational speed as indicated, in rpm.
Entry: 2000 rpm
